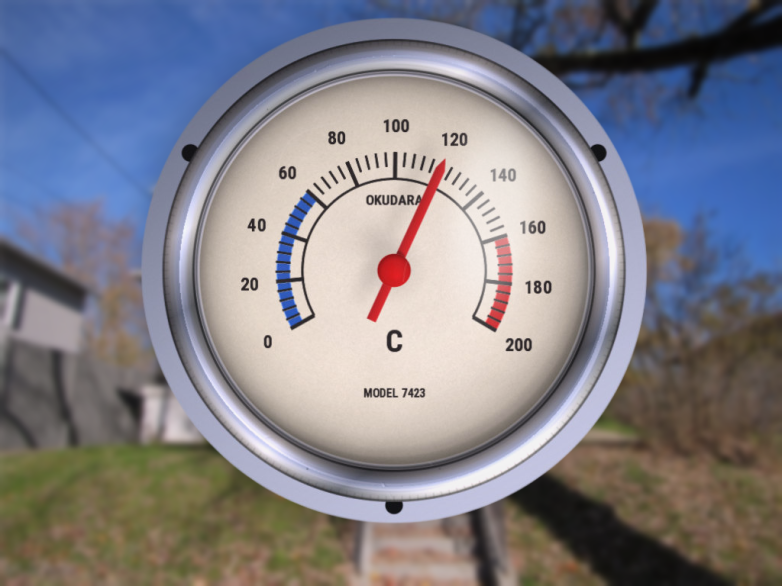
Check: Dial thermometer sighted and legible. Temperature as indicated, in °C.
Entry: 120 °C
